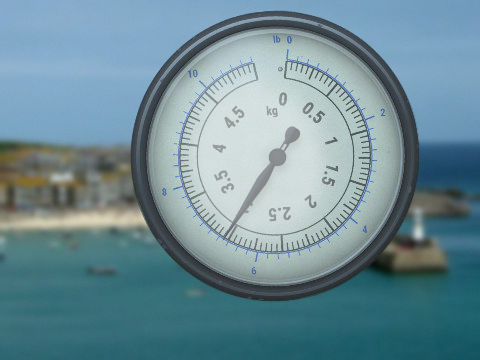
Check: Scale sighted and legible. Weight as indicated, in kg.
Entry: 3.05 kg
